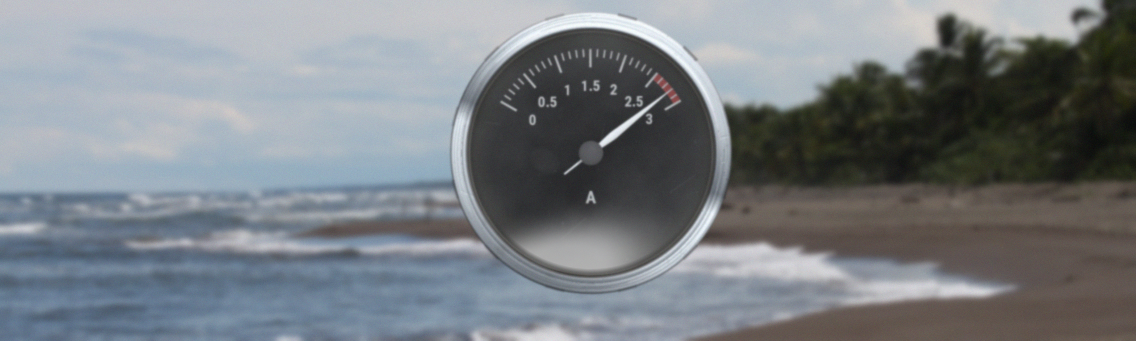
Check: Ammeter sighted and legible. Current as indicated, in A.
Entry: 2.8 A
